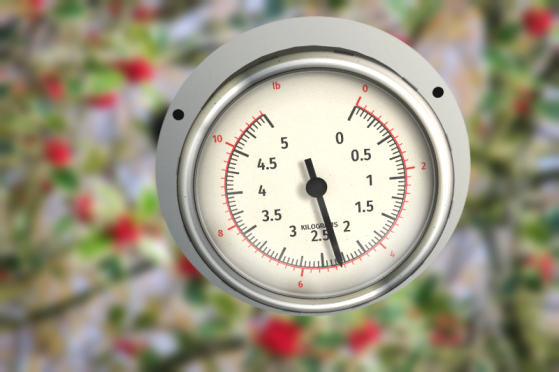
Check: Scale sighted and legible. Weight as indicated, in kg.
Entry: 2.3 kg
